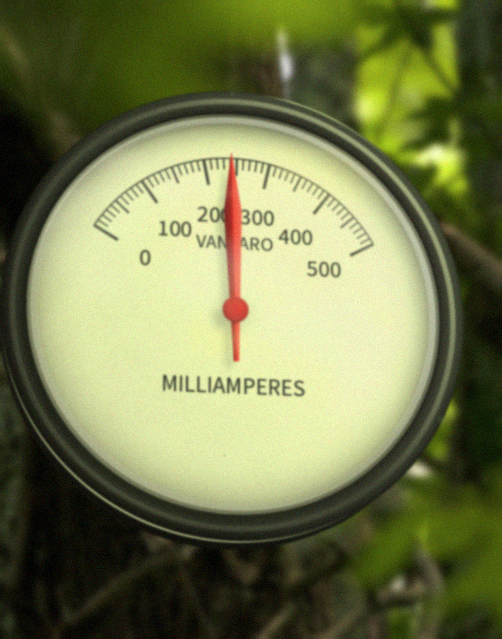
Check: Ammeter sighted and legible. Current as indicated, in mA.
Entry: 240 mA
